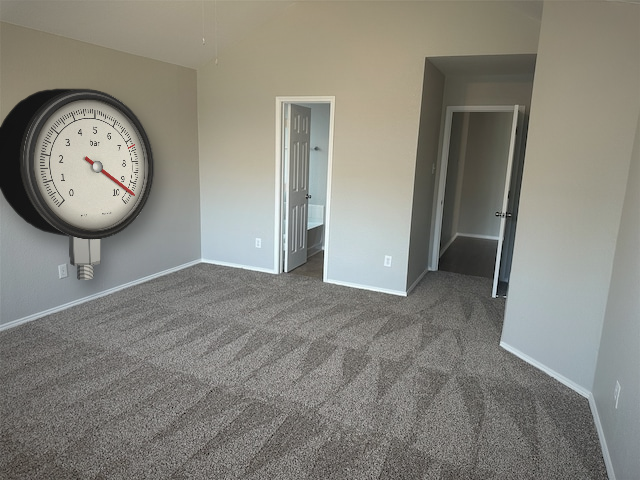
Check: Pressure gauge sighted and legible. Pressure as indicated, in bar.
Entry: 9.5 bar
